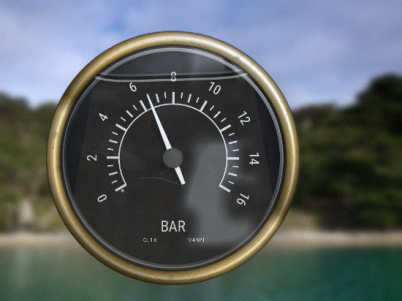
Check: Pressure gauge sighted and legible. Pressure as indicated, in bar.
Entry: 6.5 bar
